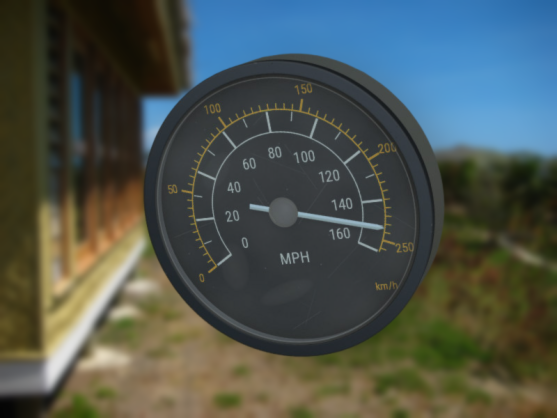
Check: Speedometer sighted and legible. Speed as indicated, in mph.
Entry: 150 mph
